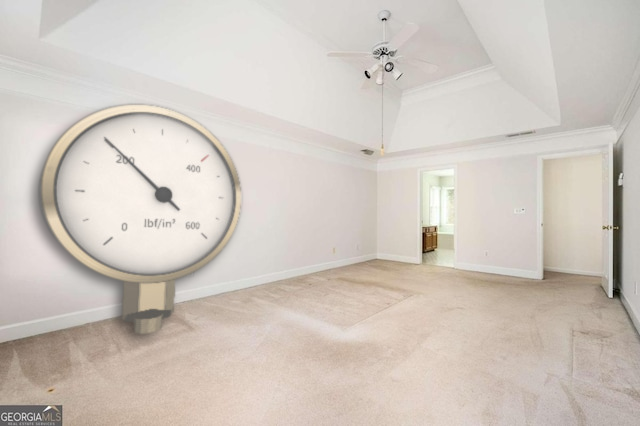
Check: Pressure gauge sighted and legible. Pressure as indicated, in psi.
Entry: 200 psi
